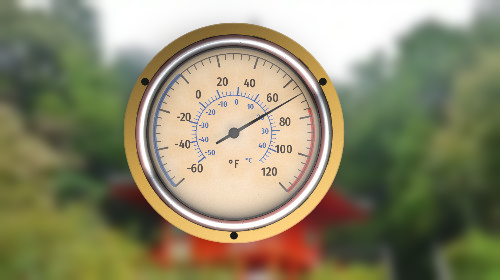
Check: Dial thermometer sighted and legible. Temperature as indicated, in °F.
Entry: 68 °F
